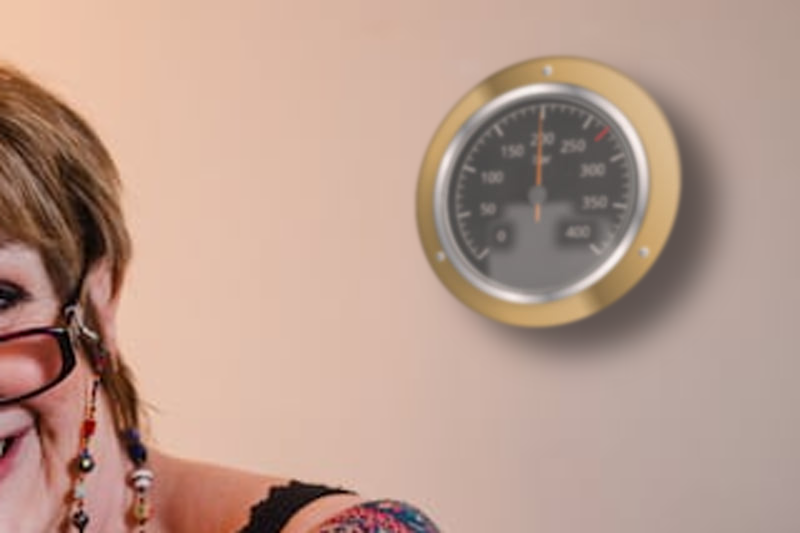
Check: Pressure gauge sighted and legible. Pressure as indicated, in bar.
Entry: 200 bar
